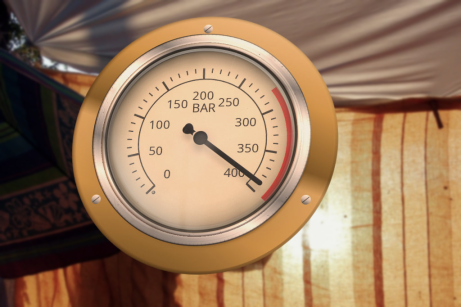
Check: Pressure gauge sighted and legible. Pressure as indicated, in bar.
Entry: 390 bar
